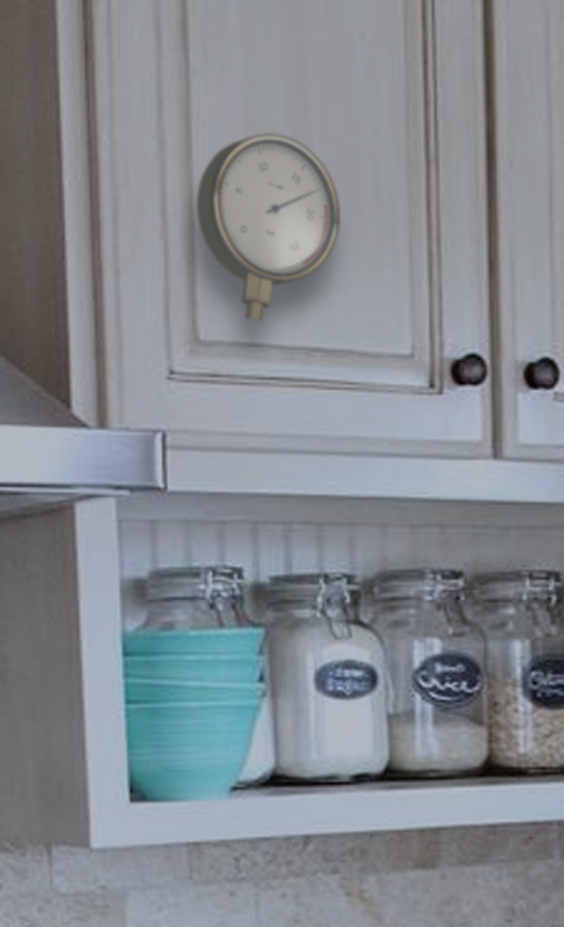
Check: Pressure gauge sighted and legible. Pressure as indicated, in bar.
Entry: 17.5 bar
